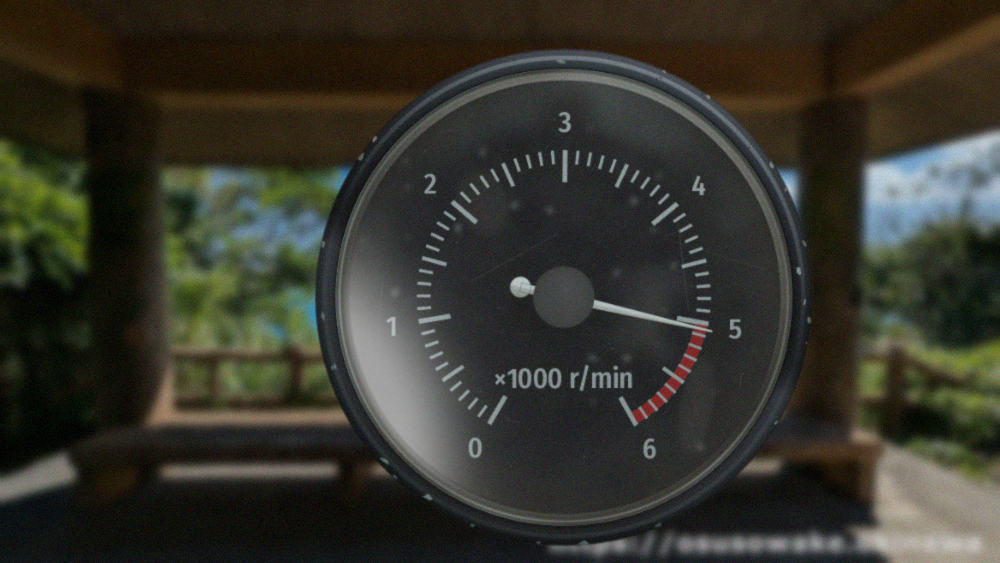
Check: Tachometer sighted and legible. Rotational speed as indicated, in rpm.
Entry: 5050 rpm
